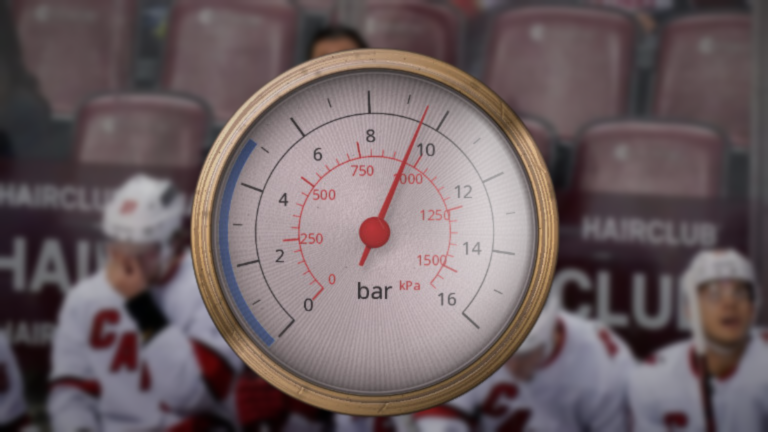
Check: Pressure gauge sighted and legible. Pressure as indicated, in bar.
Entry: 9.5 bar
